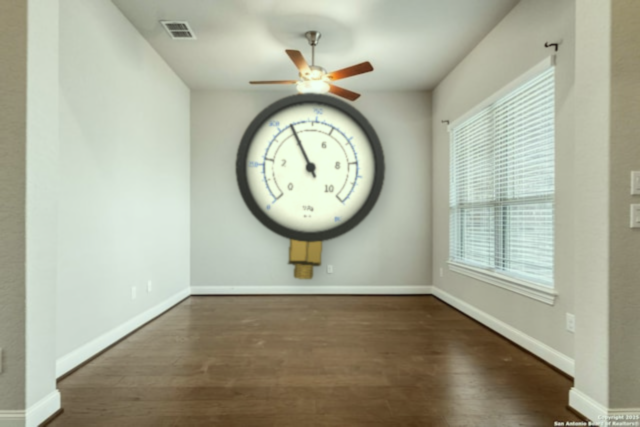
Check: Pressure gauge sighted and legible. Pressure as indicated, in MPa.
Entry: 4 MPa
